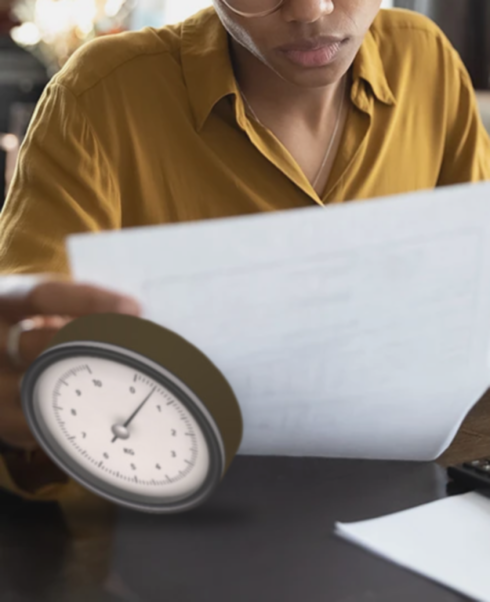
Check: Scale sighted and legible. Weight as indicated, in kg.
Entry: 0.5 kg
